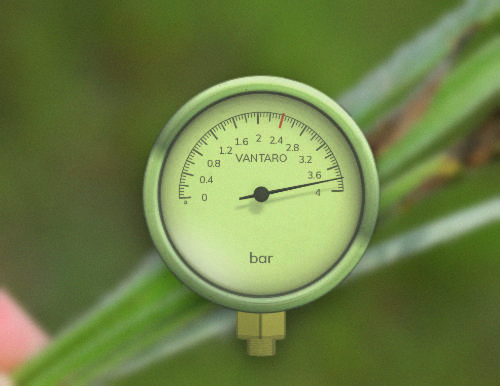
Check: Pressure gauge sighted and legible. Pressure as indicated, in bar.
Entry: 3.8 bar
